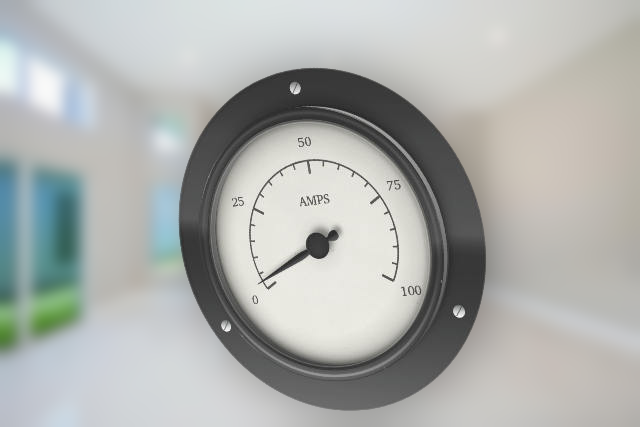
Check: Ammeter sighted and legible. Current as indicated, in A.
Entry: 2.5 A
